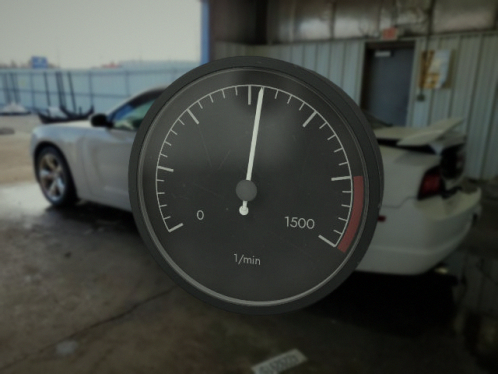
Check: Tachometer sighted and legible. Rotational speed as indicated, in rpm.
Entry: 800 rpm
